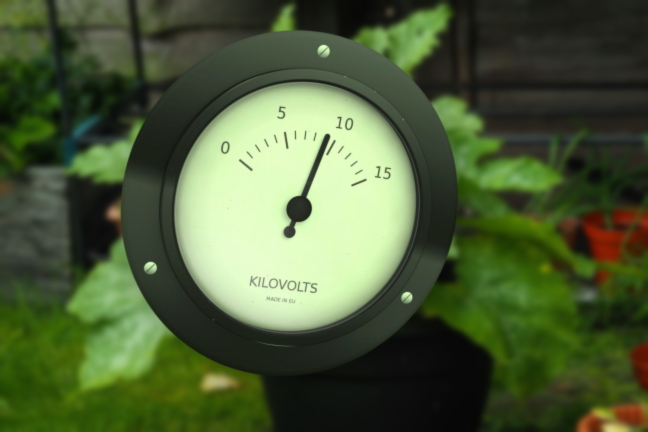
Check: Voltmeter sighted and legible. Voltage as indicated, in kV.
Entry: 9 kV
